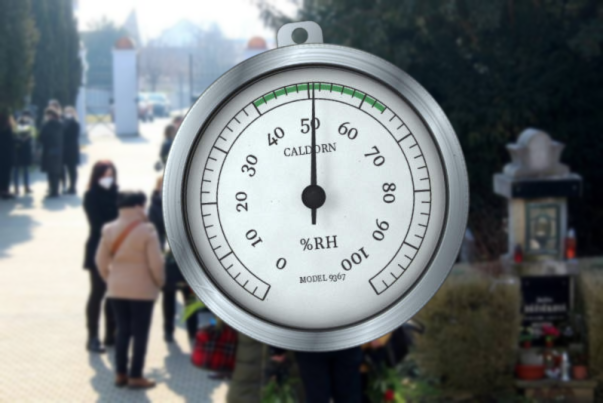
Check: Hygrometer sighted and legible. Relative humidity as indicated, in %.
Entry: 51 %
